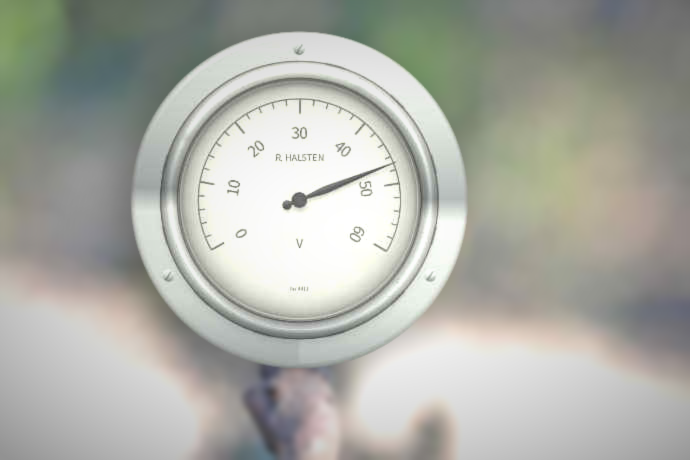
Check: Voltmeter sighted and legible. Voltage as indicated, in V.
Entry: 47 V
